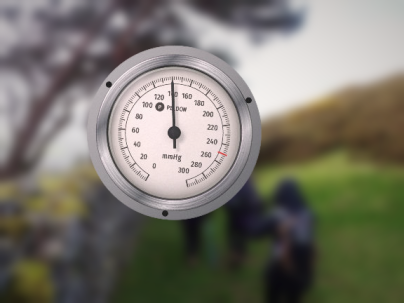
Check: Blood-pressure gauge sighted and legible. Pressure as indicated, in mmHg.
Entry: 140 mmHg
